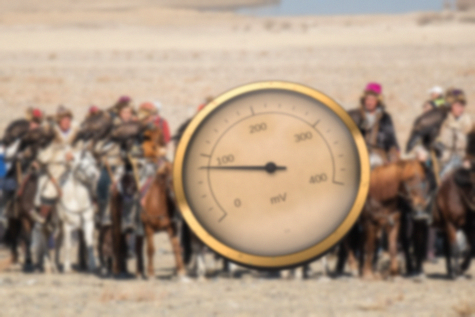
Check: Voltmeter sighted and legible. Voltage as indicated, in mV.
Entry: 80 mV
